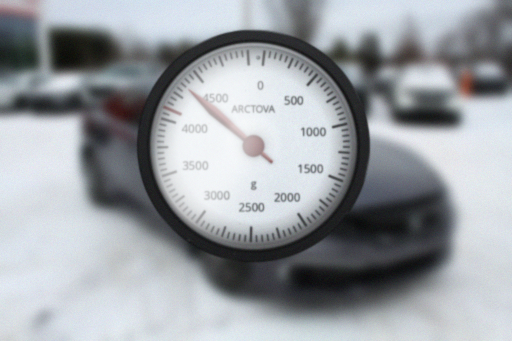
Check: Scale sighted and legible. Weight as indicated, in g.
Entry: 4350 g
